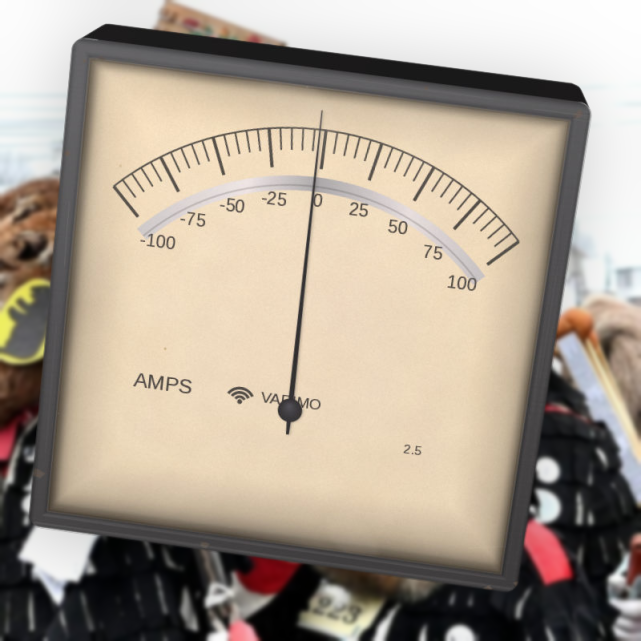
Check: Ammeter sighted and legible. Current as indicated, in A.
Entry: -2.5 A
